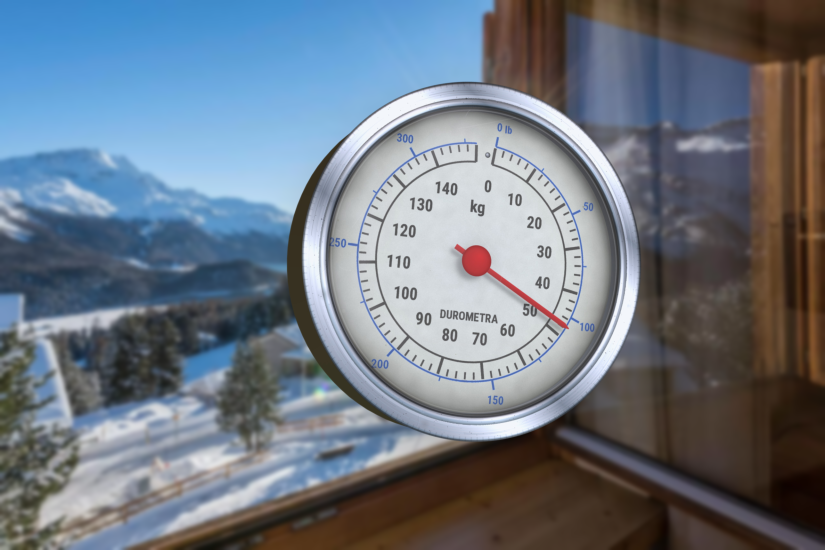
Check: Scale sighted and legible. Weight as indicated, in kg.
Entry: 48 kg
